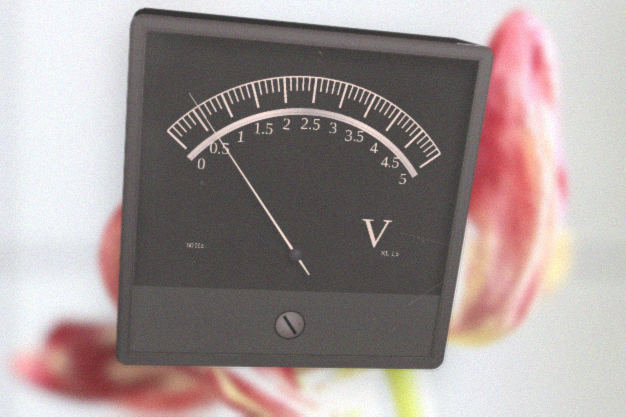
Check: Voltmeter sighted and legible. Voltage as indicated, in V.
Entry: 0.6 V
